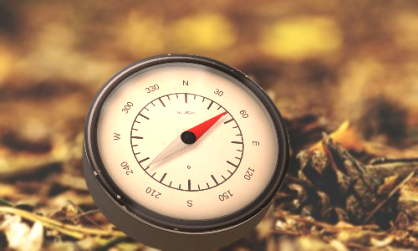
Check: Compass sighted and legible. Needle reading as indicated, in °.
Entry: 50 °
